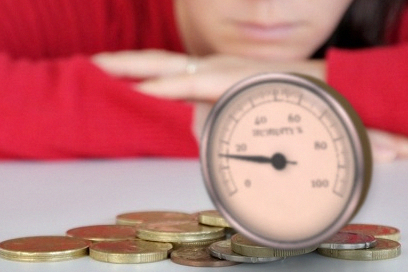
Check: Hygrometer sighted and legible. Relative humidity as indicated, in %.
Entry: 15 %
